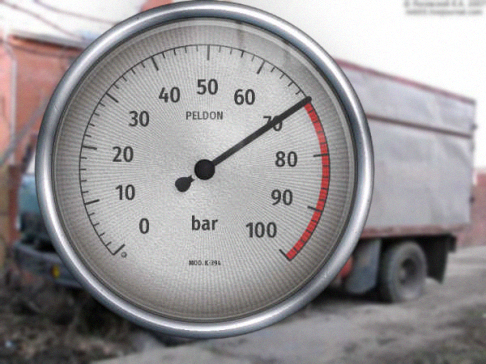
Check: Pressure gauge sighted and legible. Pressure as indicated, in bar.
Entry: 70 bar
